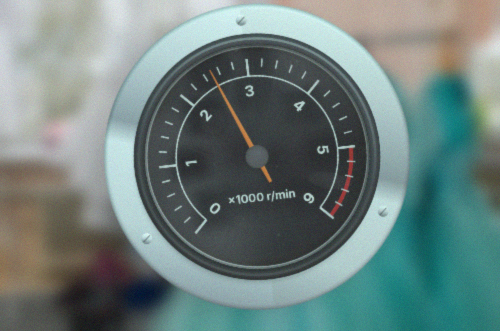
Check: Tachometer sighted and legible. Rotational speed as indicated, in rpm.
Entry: 2500 rpm
